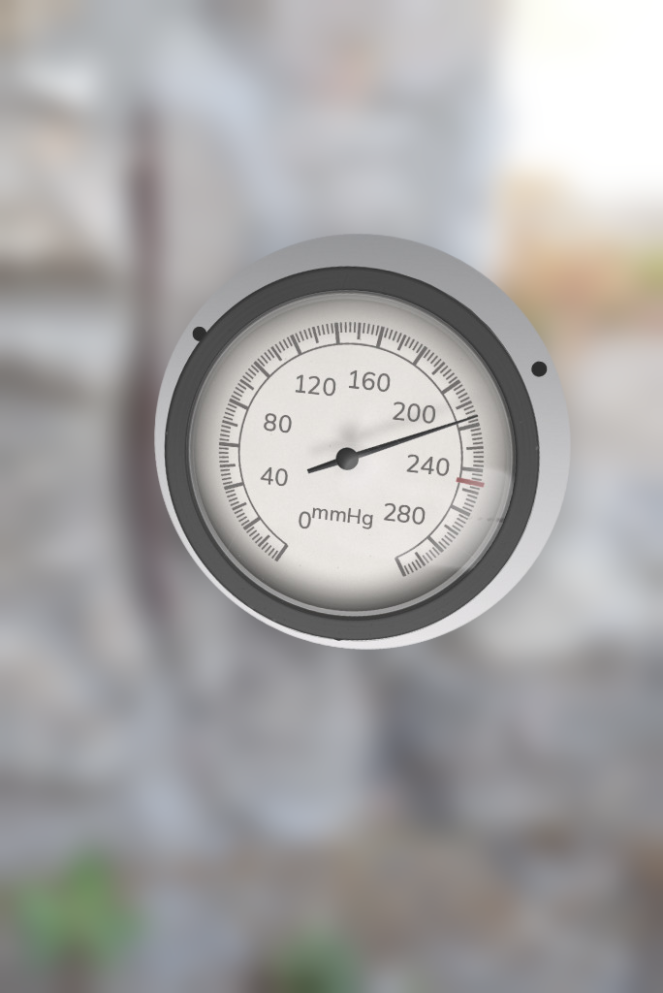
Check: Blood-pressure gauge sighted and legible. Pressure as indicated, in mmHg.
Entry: 216 mmHg
